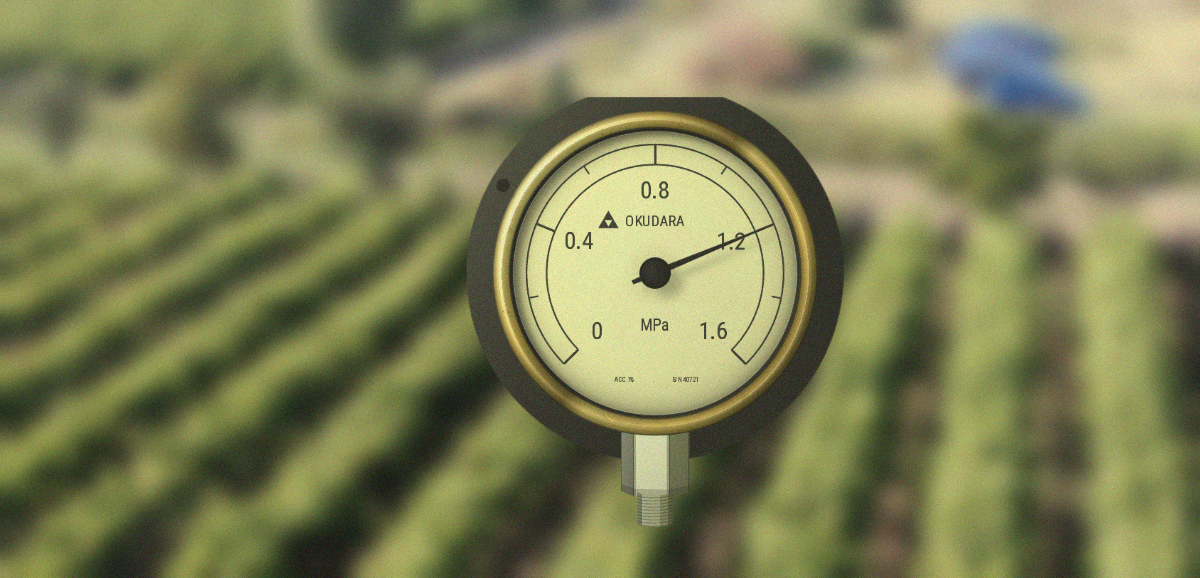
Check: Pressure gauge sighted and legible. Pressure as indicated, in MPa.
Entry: 1.2 MPa
